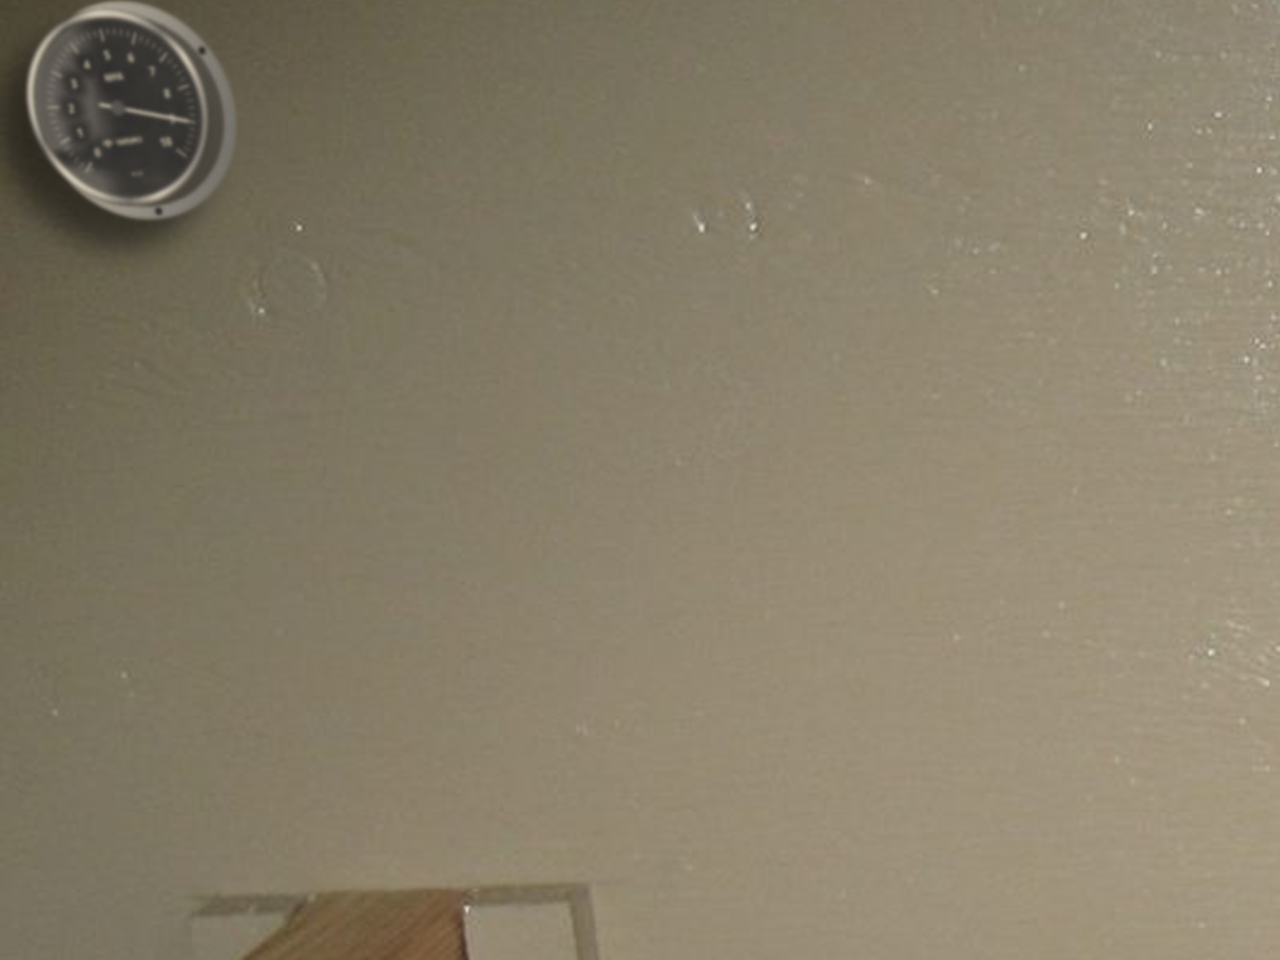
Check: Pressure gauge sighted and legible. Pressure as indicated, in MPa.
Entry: 9 MPa
